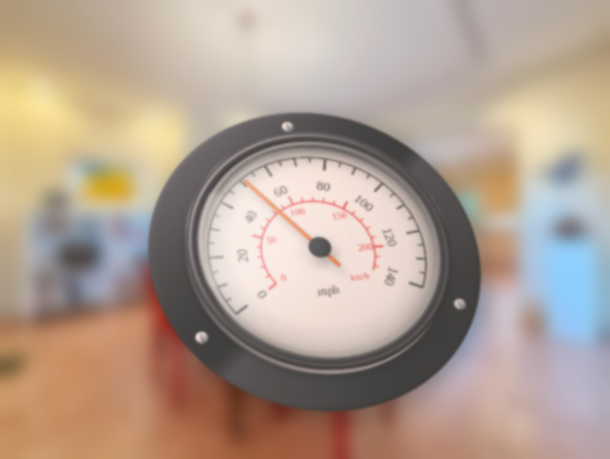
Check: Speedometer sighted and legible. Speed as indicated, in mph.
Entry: 50 mph
